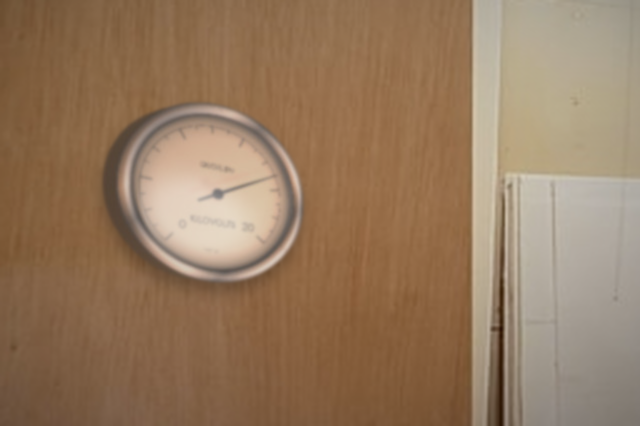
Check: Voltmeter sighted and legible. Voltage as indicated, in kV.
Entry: 15 kV
